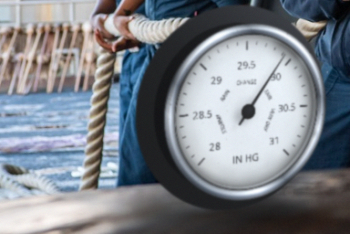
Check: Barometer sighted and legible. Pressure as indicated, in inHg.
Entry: 29.9 inHg
